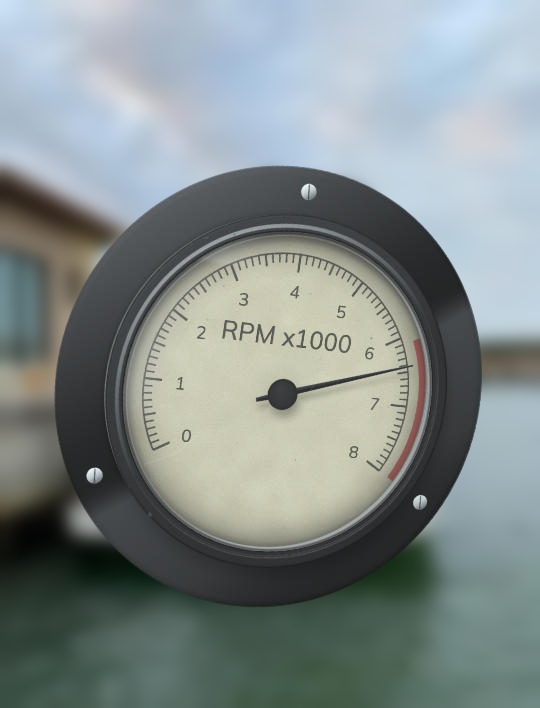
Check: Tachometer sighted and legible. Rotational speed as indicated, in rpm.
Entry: 6400 rpm
